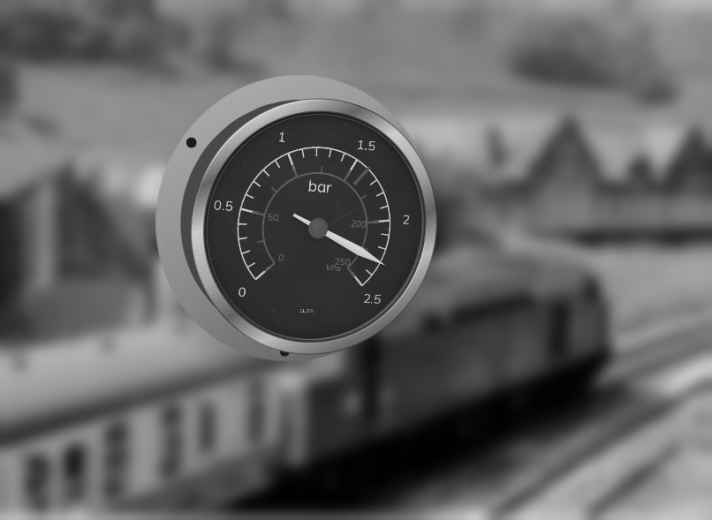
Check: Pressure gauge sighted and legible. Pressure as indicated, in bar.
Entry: 2.3 bar
